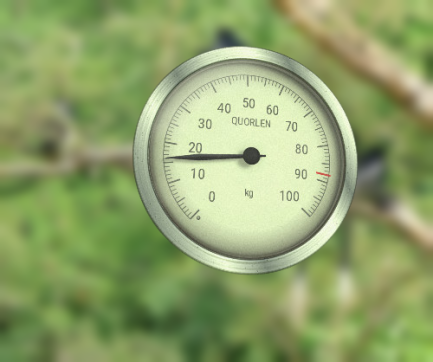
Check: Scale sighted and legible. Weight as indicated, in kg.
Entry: 16 kg
